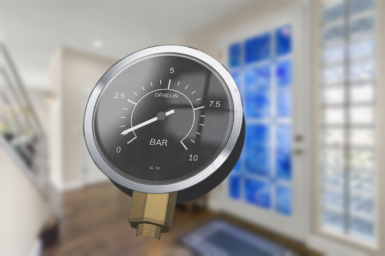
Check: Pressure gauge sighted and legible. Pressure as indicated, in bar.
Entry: 0.5 bar
